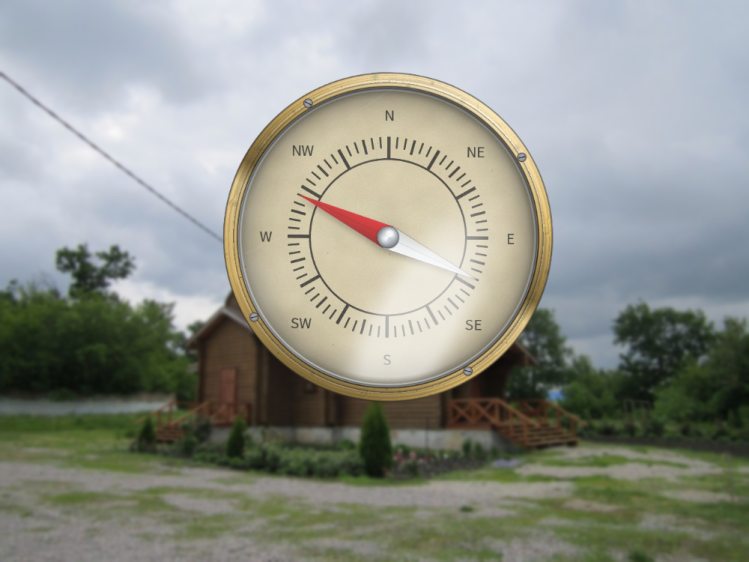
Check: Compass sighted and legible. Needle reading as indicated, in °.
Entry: 295 °
